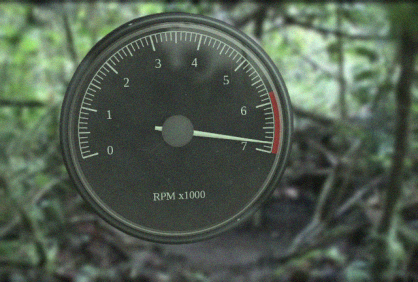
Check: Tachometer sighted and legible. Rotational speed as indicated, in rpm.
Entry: 6800 rpm
